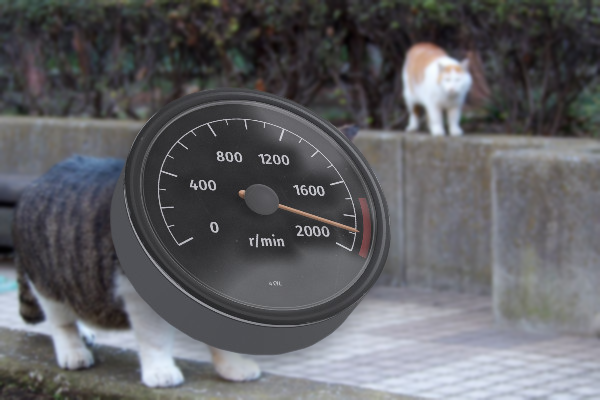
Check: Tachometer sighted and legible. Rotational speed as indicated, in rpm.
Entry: 1900 rpm
